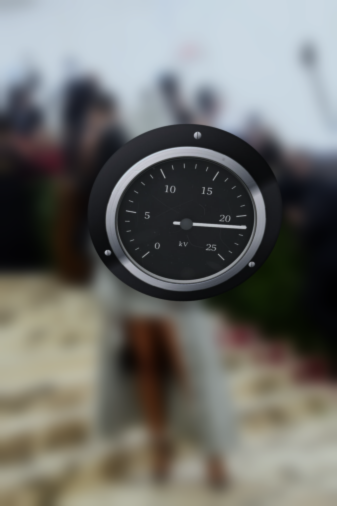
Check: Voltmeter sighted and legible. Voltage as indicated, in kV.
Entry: 21 kV
